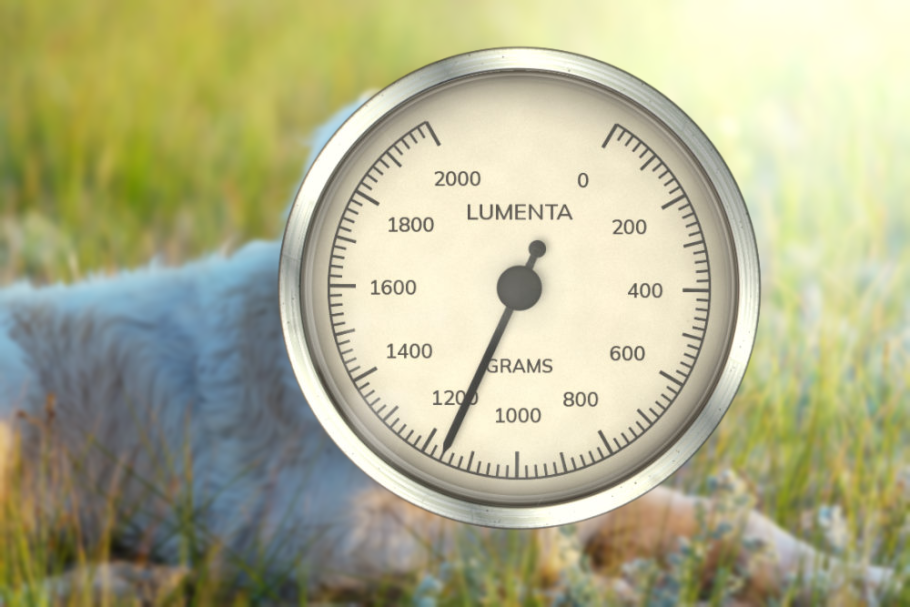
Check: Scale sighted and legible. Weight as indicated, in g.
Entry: 1160 g
